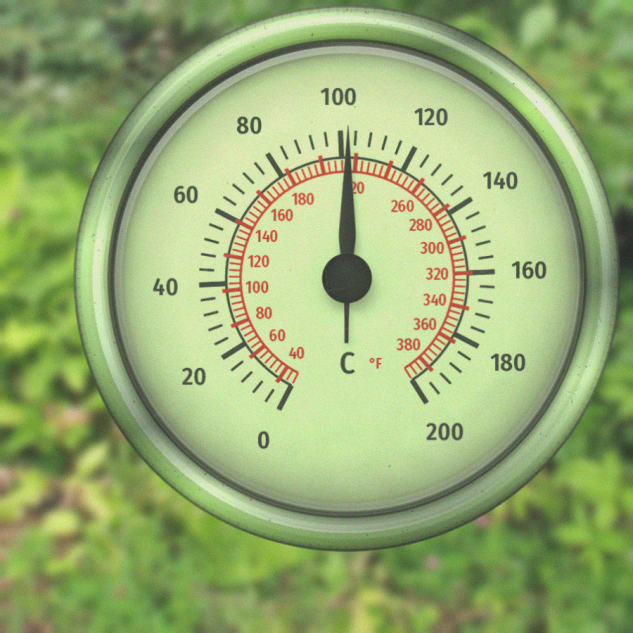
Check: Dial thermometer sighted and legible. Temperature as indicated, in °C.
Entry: 102 °C
